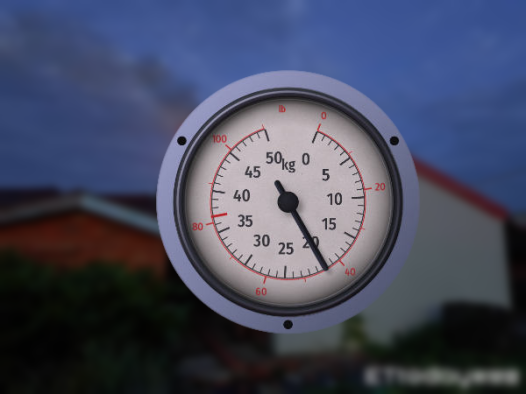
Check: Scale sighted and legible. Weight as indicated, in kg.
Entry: 20 kg
